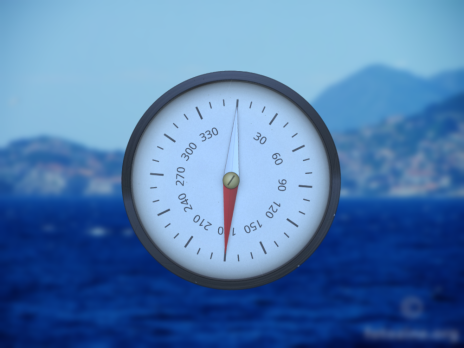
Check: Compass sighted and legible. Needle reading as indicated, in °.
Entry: 180 °
